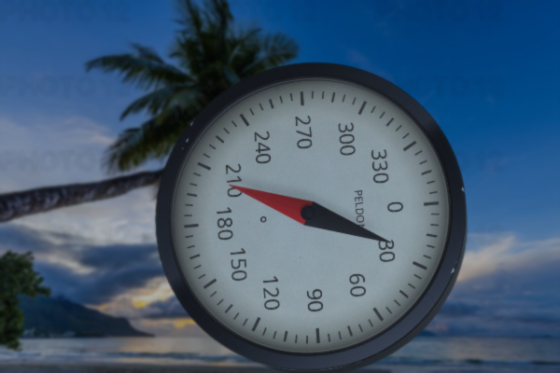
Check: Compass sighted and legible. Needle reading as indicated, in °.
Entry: 205 °
